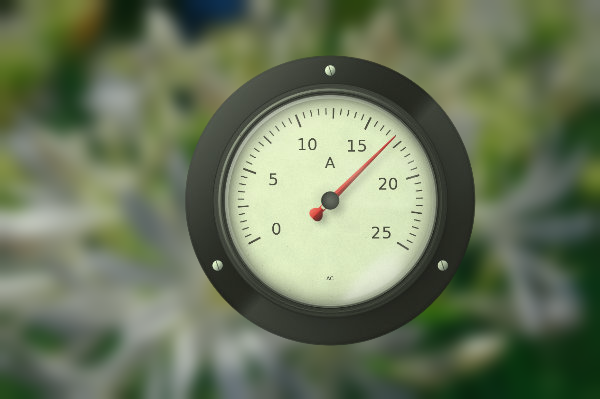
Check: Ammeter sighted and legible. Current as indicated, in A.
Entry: 17 A
